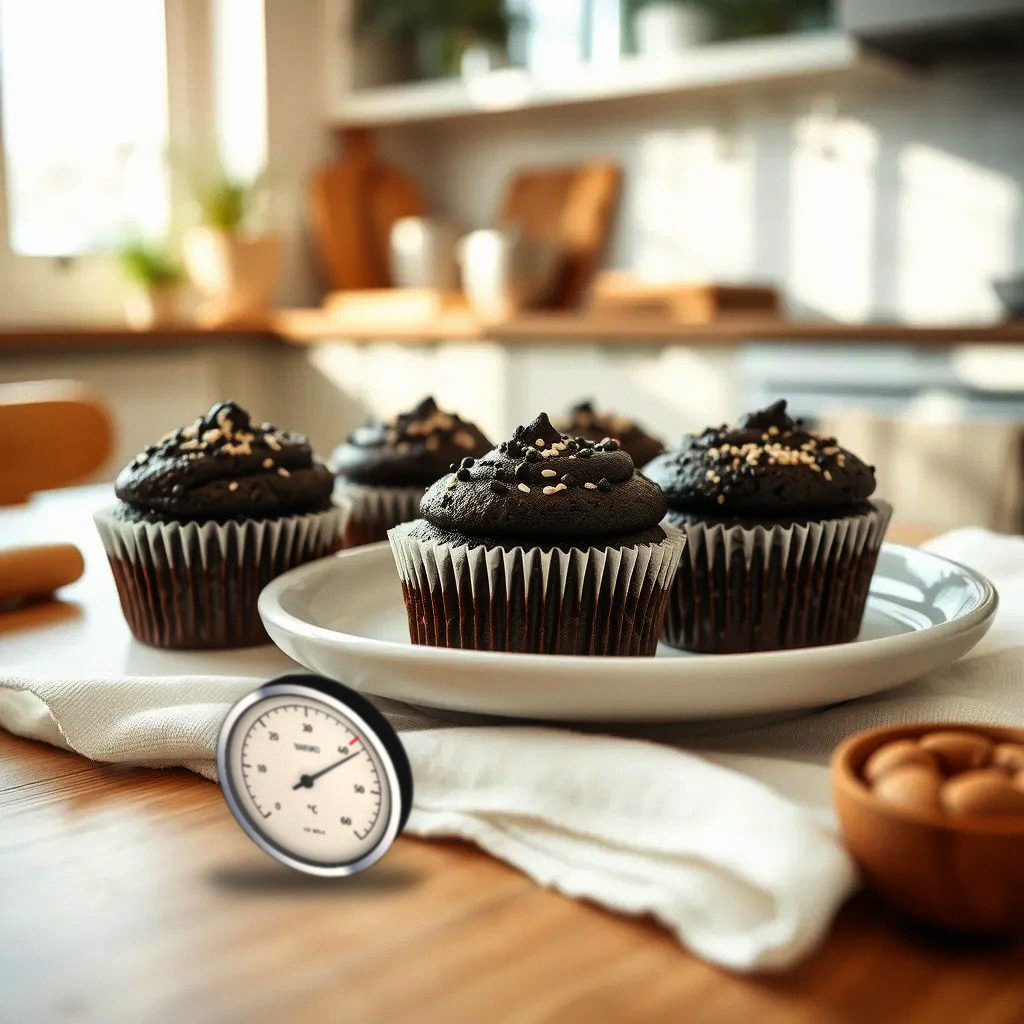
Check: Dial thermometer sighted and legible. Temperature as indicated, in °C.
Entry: 42 °C
